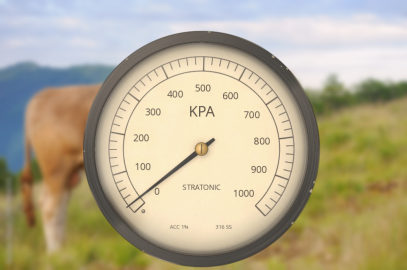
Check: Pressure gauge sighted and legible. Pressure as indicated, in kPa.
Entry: 20 kPa
